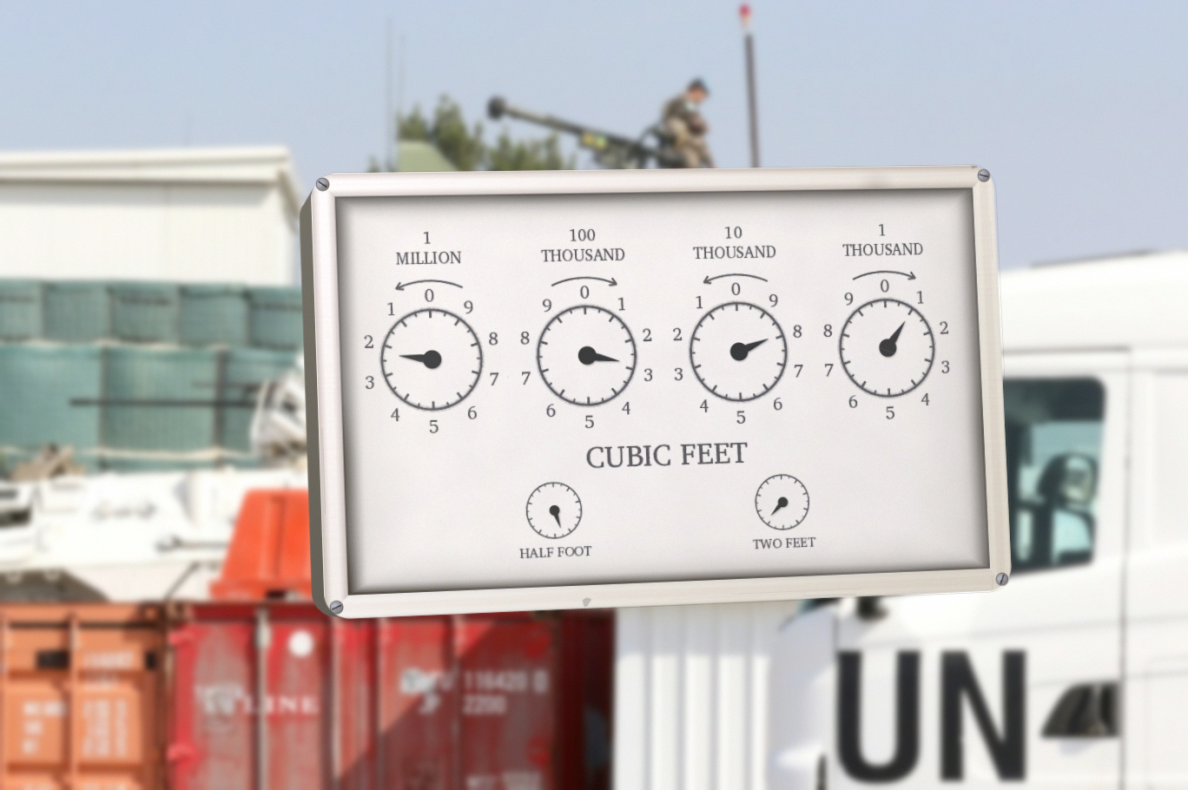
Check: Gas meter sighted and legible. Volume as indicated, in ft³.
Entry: 228100 ft³
